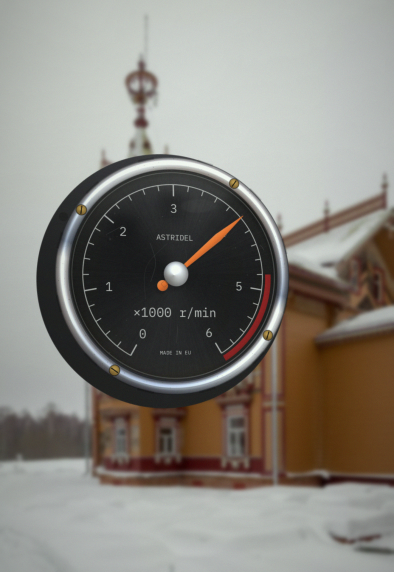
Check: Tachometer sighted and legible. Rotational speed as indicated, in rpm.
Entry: 4000 rpm
